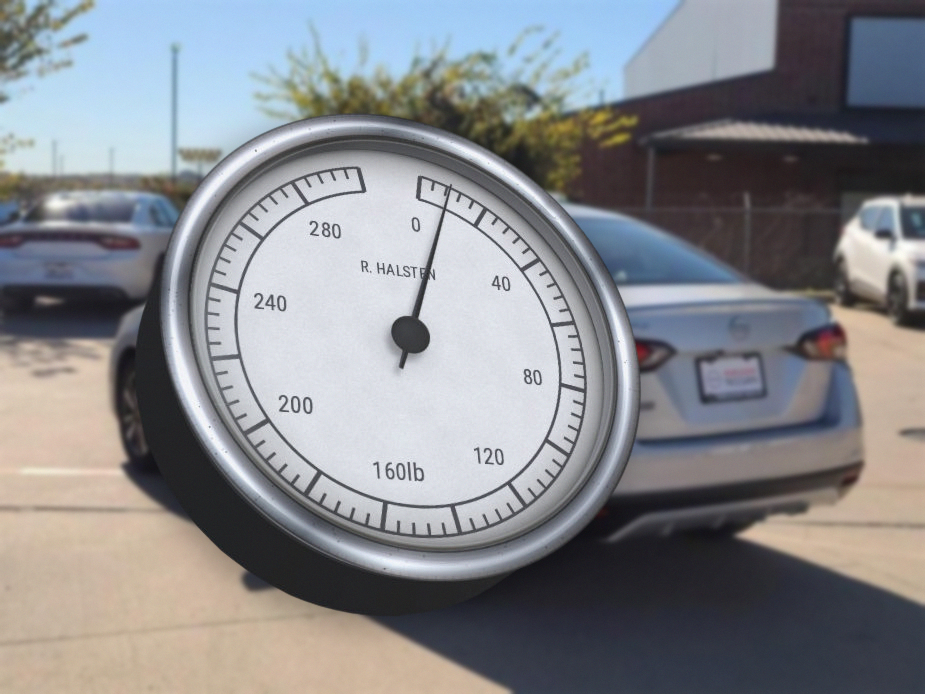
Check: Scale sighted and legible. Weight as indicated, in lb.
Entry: 8 lb
